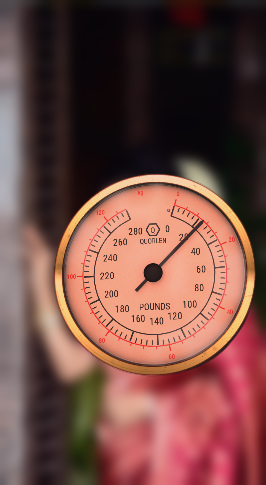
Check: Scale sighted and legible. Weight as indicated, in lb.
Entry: 24 lb
